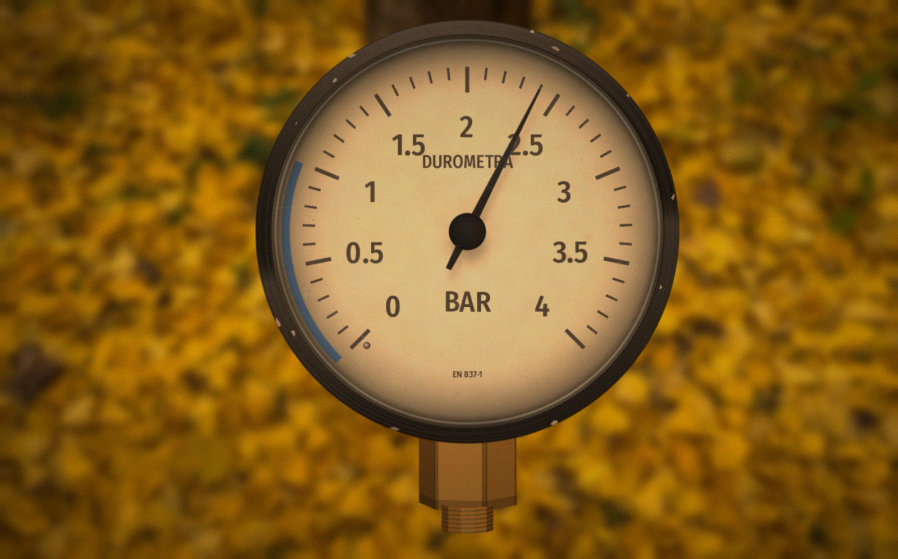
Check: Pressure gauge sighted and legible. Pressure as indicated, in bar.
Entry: 2.4 bar
